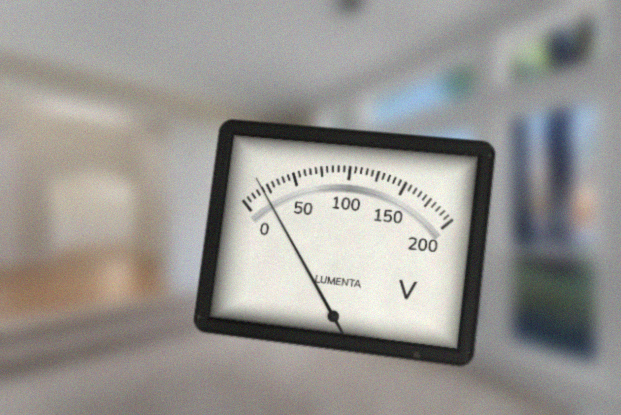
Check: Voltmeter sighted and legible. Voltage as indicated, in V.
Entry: 20 V
